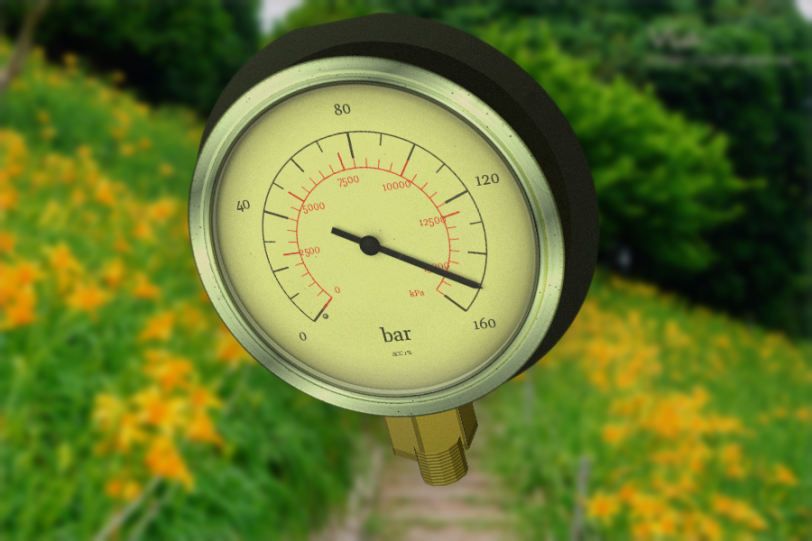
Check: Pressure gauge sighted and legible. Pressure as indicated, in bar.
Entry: 150 bar
